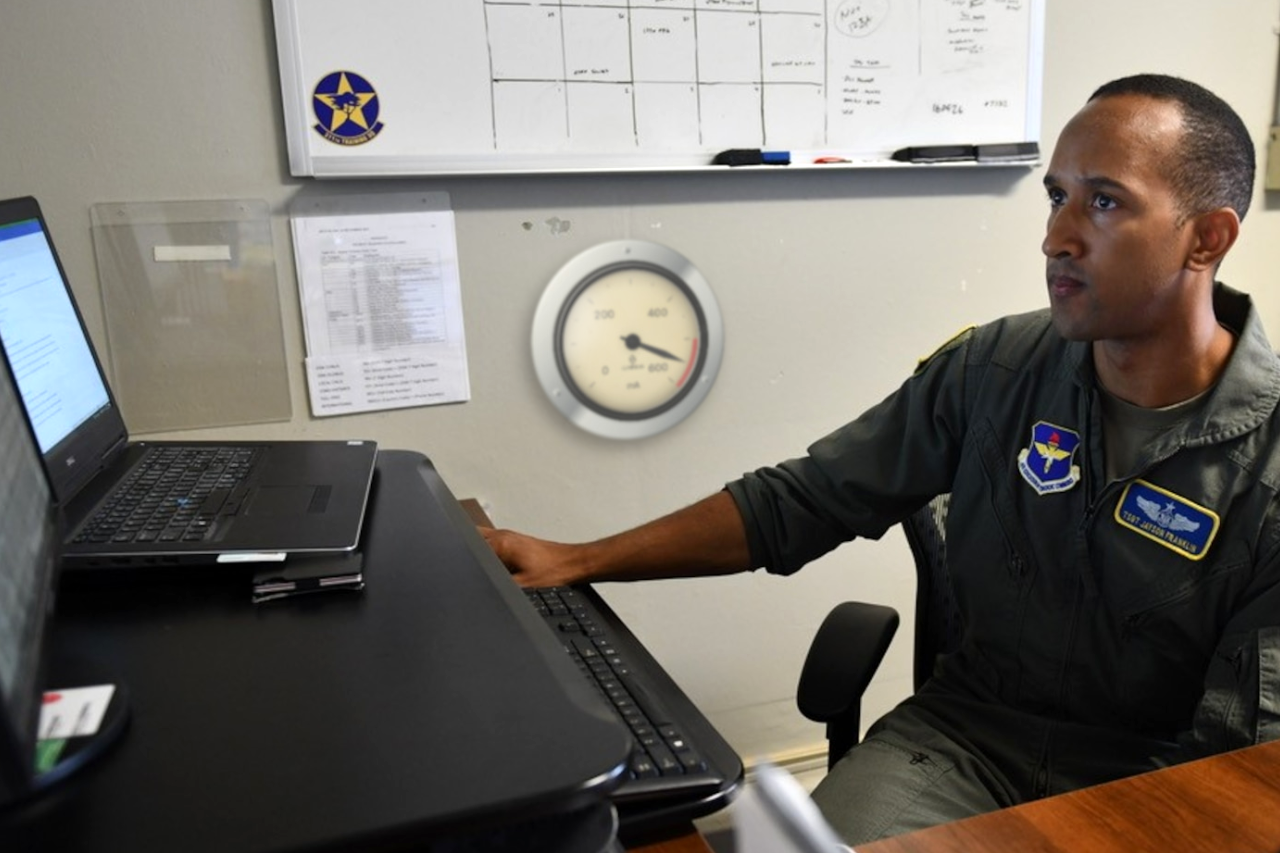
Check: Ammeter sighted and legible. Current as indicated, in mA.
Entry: 550 mA
